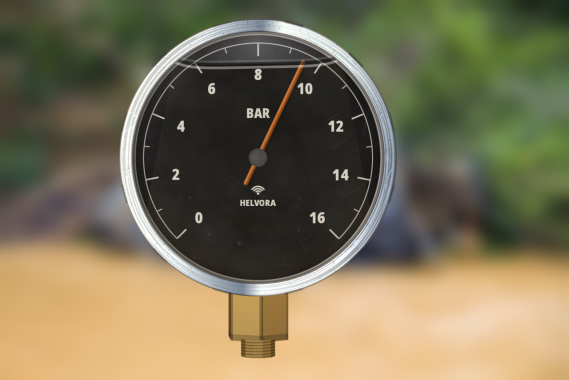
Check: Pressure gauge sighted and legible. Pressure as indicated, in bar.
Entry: 9.5 bar
